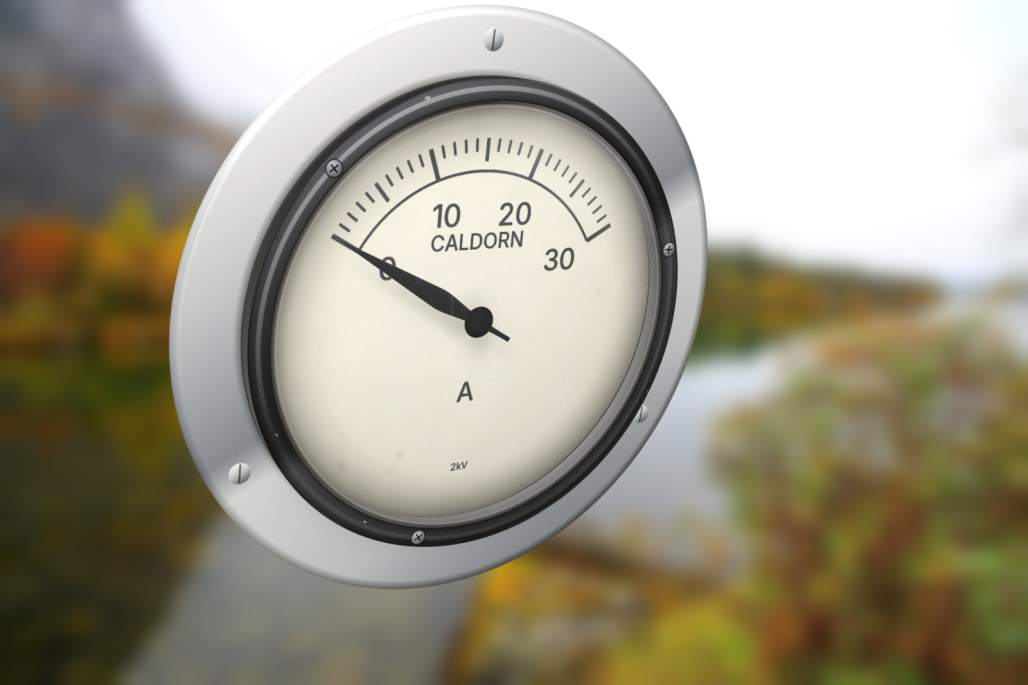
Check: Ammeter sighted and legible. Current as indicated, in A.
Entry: 0 A
